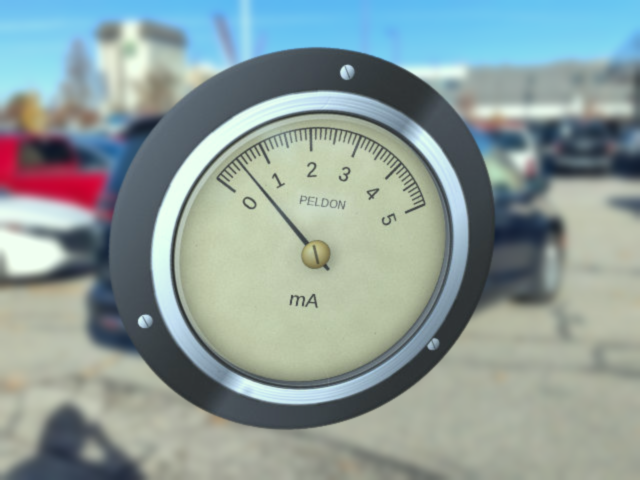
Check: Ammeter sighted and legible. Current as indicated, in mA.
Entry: 0.5 mA
